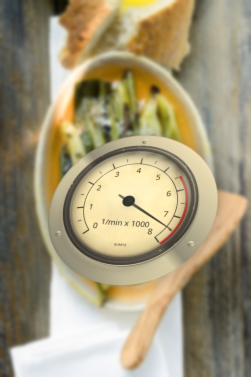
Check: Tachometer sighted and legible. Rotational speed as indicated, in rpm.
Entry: 7500 rpm
